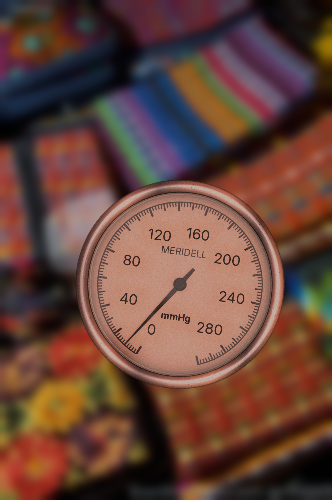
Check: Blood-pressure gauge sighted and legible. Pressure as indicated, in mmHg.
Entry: 10 mmHg
